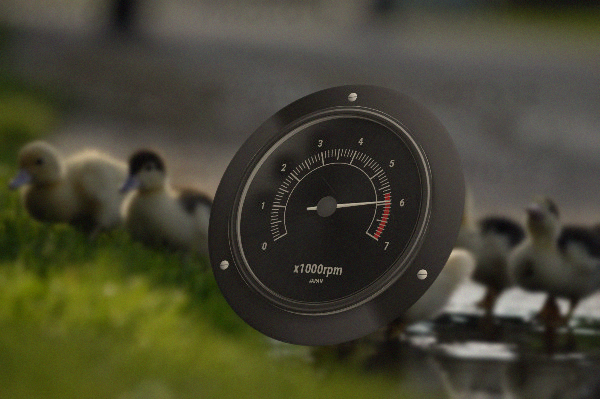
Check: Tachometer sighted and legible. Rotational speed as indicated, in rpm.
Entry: 6000 rpm
